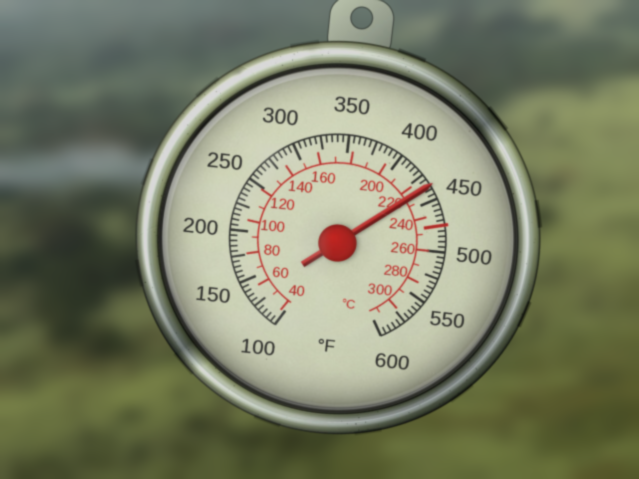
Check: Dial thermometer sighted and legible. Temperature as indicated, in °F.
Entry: 435 °F
